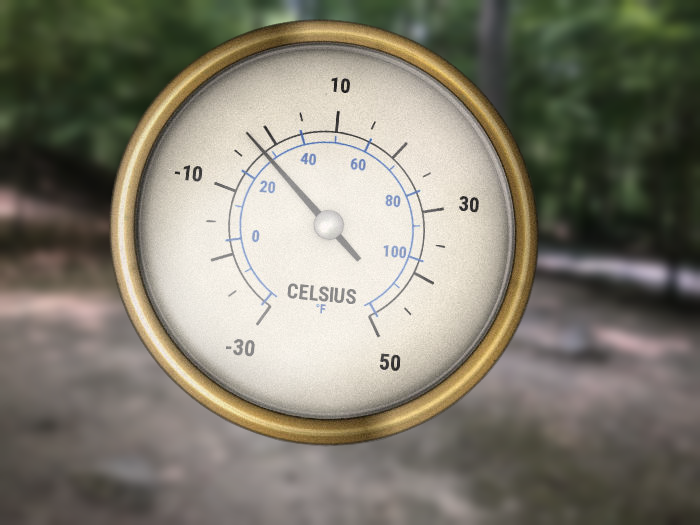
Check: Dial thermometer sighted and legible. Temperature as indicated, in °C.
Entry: -2.5 °C
